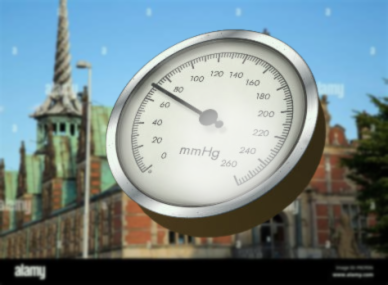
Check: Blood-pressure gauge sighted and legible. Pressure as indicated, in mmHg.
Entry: 70 mmHg
